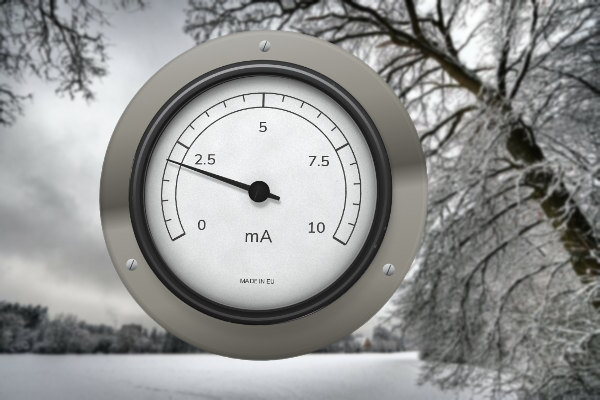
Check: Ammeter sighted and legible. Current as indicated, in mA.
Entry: 2 mA
